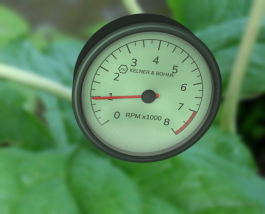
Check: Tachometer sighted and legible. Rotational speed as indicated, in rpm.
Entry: 1000 rpm
